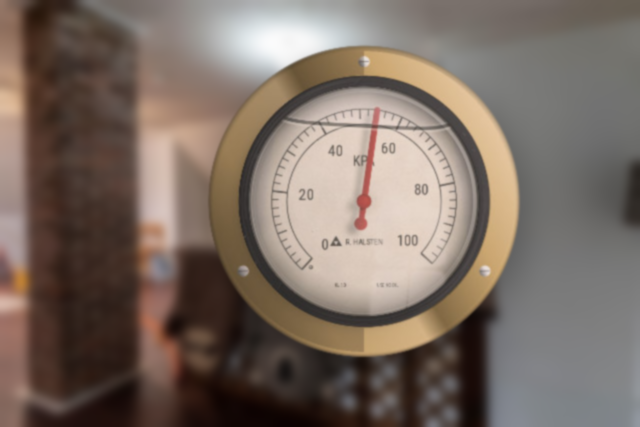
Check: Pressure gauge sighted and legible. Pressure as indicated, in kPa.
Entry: 54 kPa
